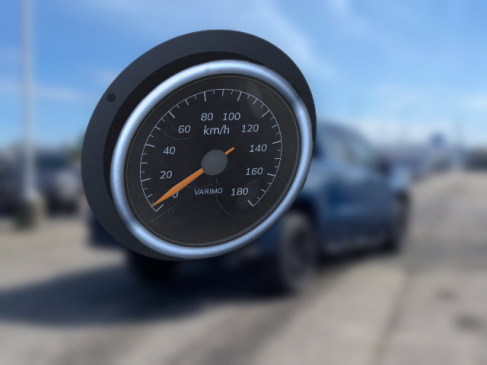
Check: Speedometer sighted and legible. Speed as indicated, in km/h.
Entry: 5 km/h
